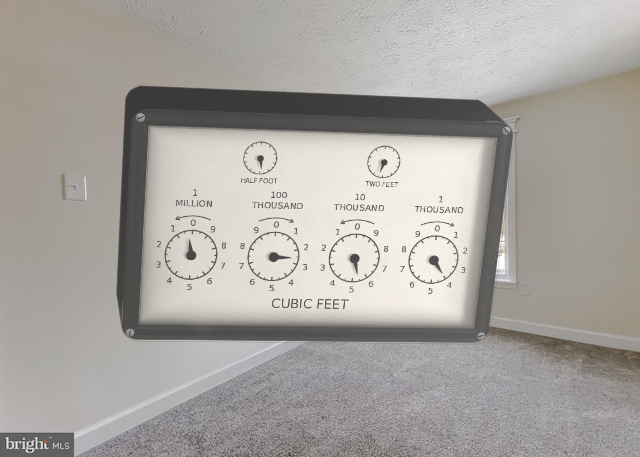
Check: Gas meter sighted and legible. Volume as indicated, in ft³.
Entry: 25400 ft³
